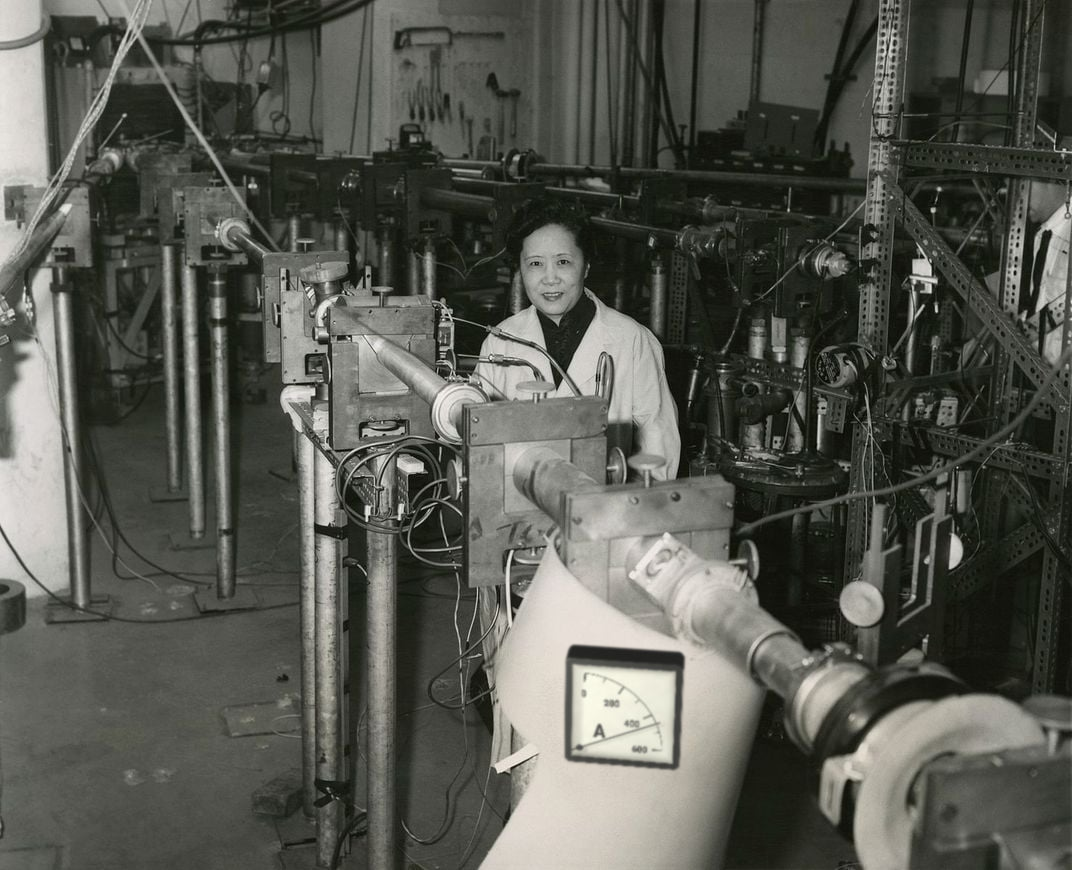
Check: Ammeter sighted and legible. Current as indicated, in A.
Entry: 450 A
